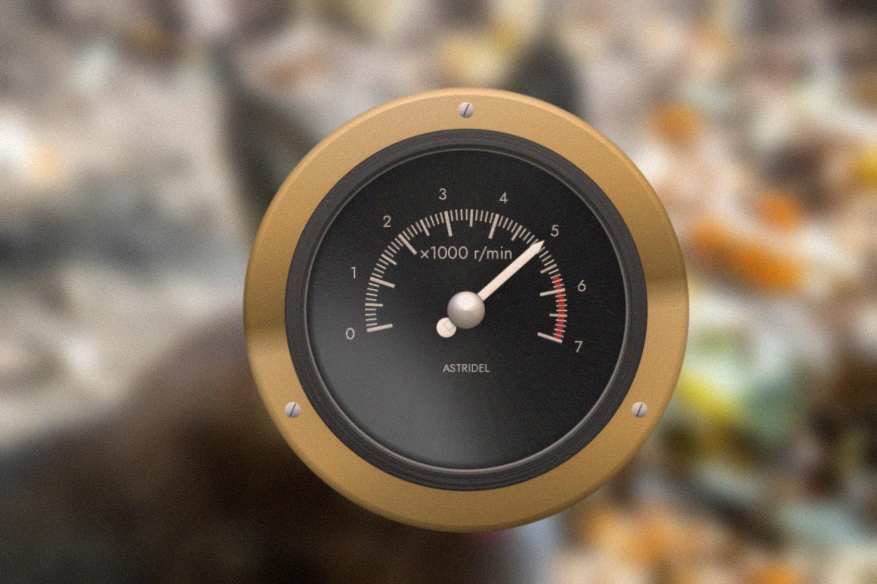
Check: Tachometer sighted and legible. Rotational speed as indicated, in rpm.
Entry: 5000 rpm
